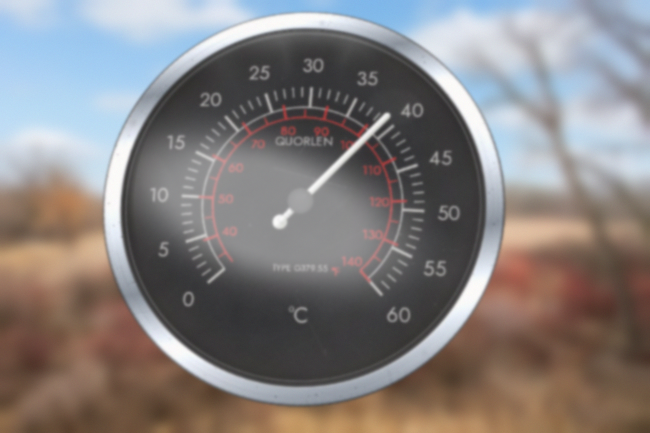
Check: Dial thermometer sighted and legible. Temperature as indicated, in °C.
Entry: 39 °C
